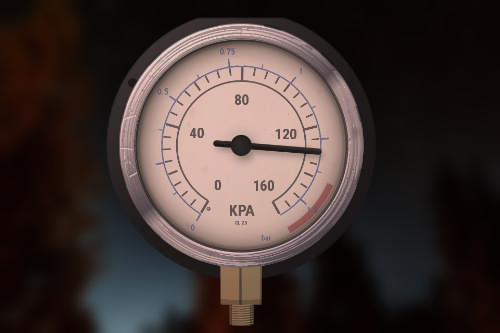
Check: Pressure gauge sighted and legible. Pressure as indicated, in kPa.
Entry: 130 kPa
